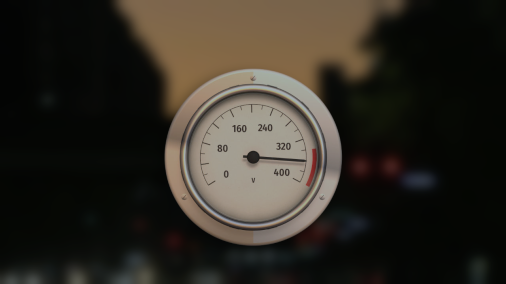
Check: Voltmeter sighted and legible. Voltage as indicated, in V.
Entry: 360 V
